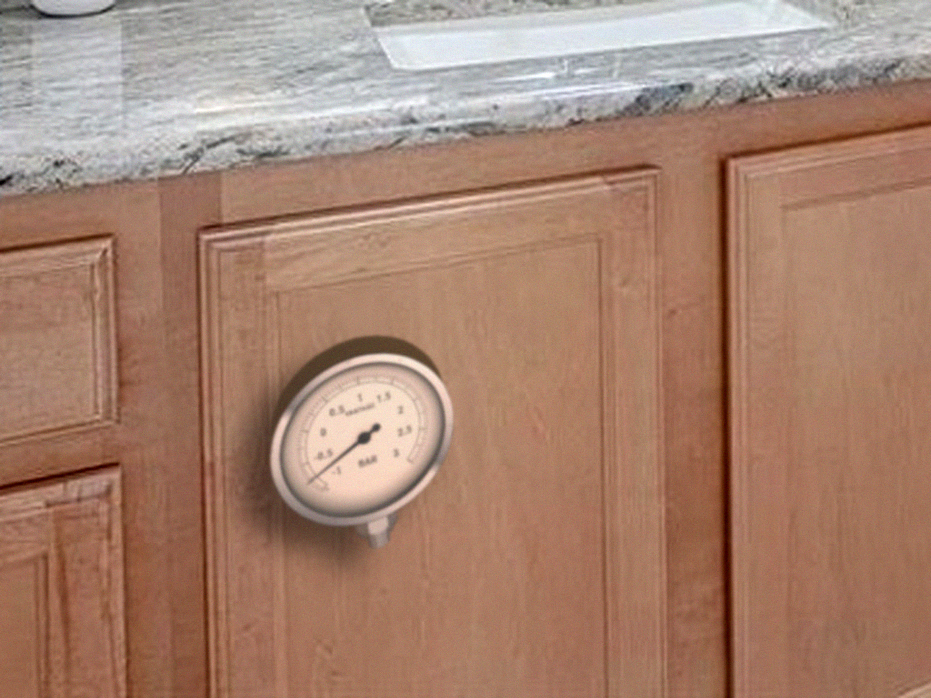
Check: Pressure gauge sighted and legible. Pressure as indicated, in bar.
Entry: -0.75 bar
